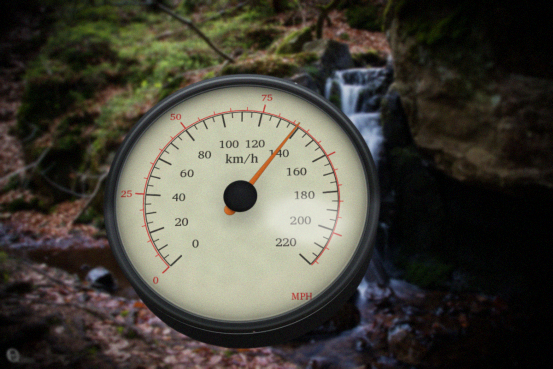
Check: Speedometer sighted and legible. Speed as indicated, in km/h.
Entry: 140 km/h
